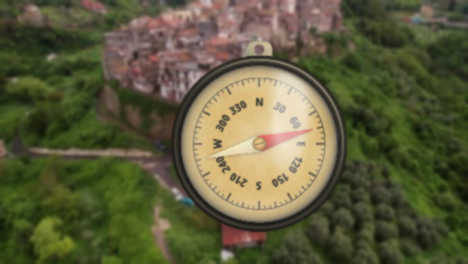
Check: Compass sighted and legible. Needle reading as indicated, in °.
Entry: 75 °
